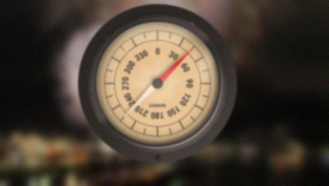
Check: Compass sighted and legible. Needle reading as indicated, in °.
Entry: 45 °
